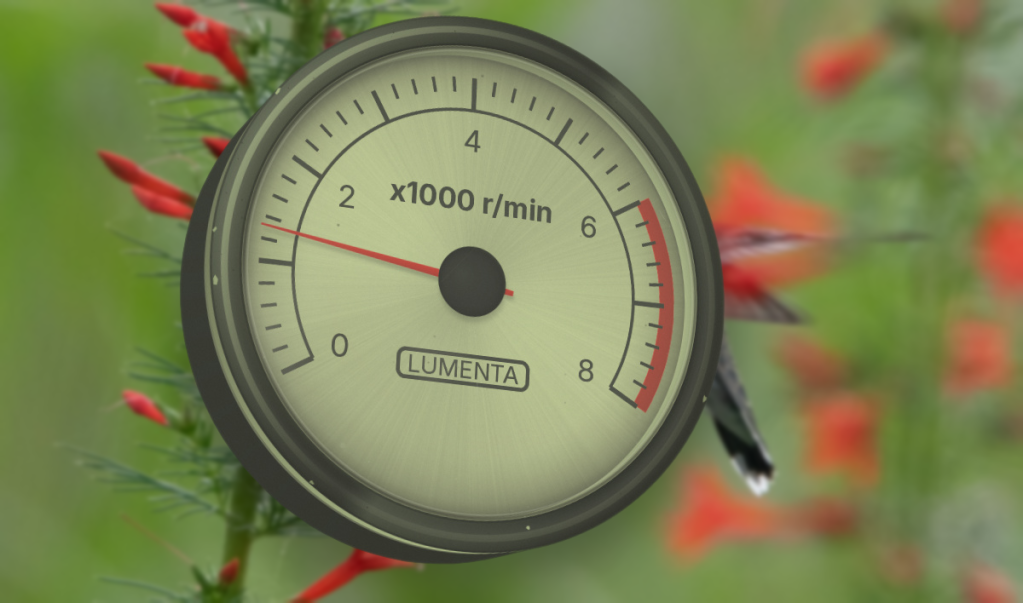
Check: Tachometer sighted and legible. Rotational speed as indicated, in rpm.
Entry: 1300 rpm
